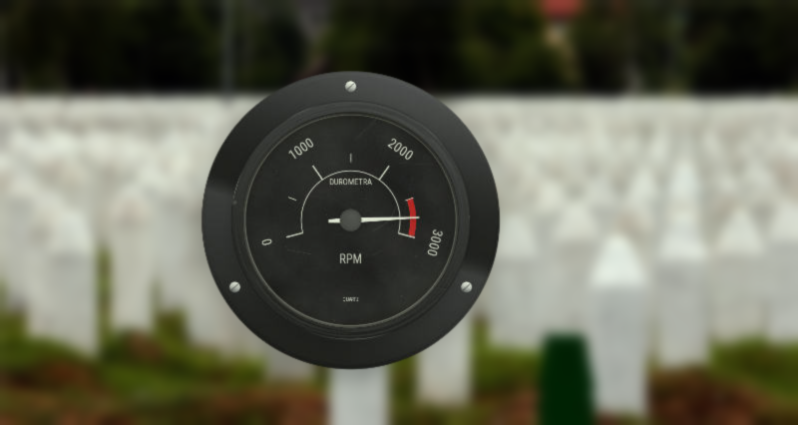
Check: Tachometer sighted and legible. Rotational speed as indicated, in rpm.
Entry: 2750 rpm
